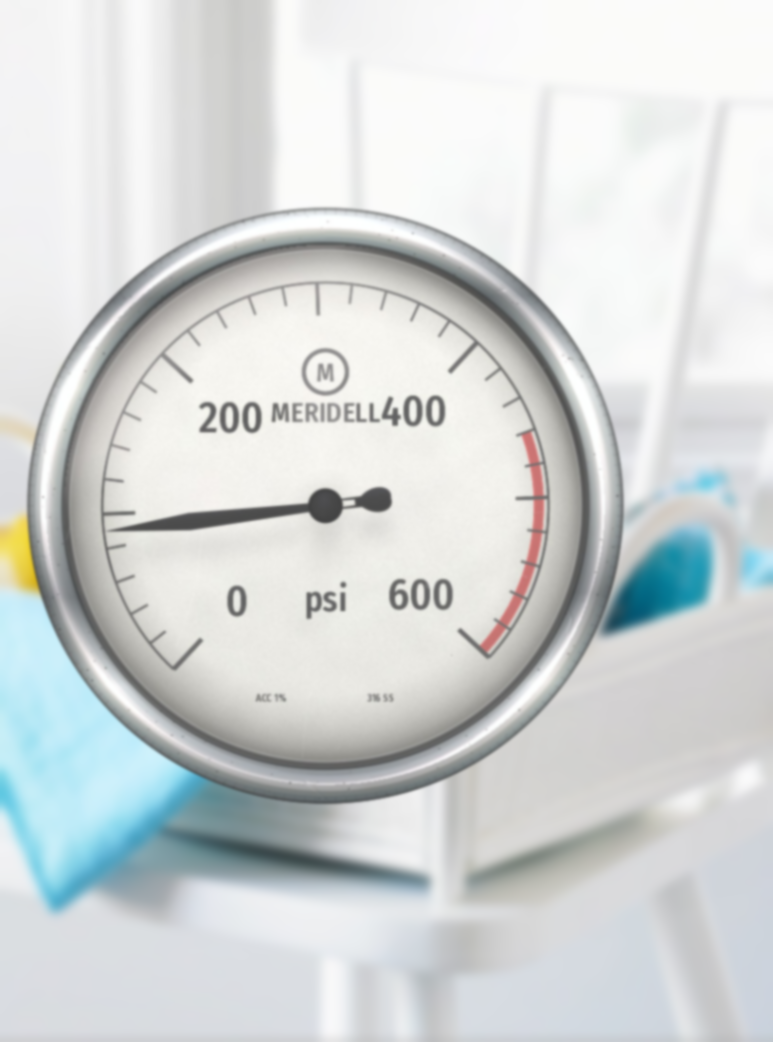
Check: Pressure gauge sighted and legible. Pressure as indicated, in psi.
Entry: 90 psi
